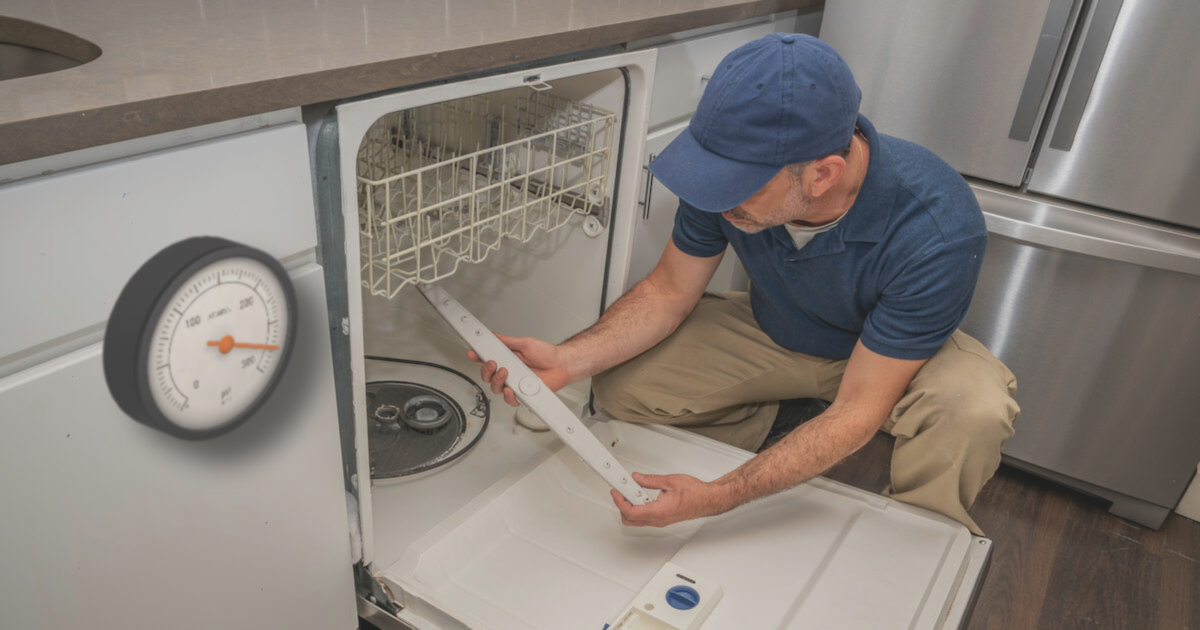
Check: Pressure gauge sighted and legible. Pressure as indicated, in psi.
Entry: 275 psi
